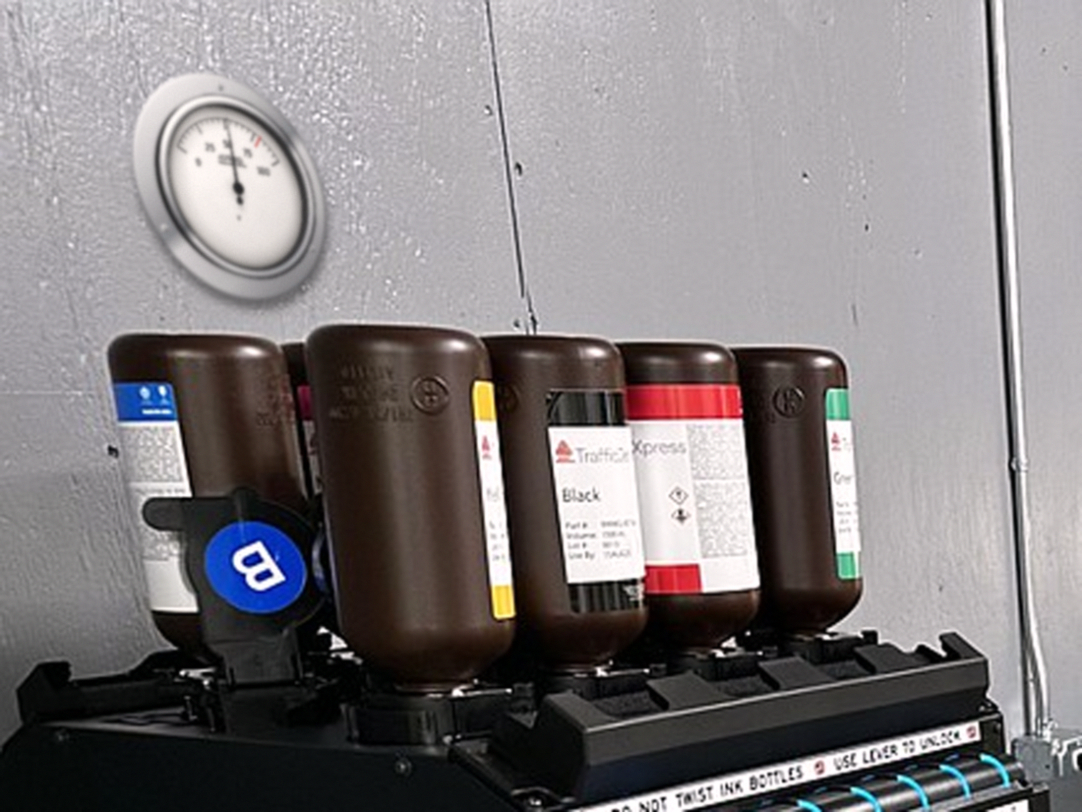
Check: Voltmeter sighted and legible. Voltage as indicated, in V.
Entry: 50 V
